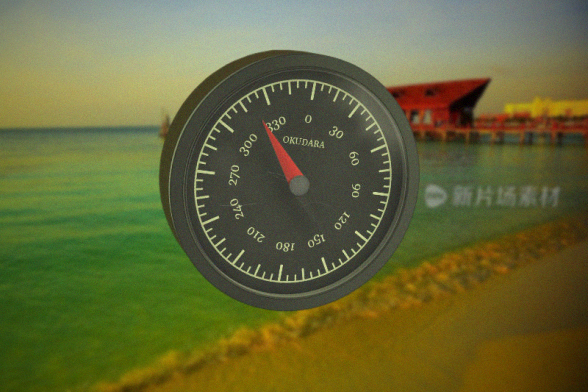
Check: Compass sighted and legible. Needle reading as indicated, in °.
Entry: 320 °
